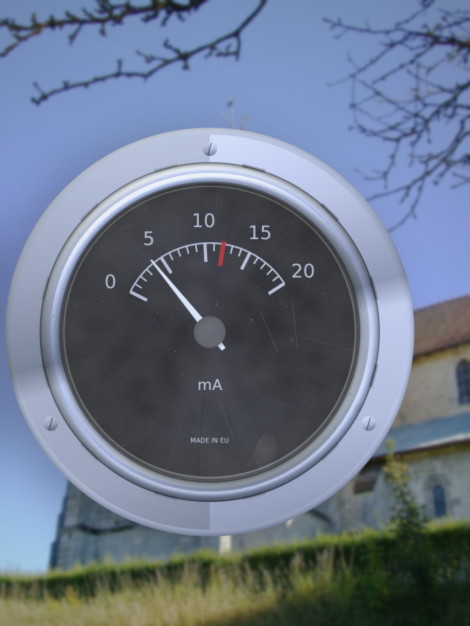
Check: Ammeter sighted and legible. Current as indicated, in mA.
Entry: 4 mA
